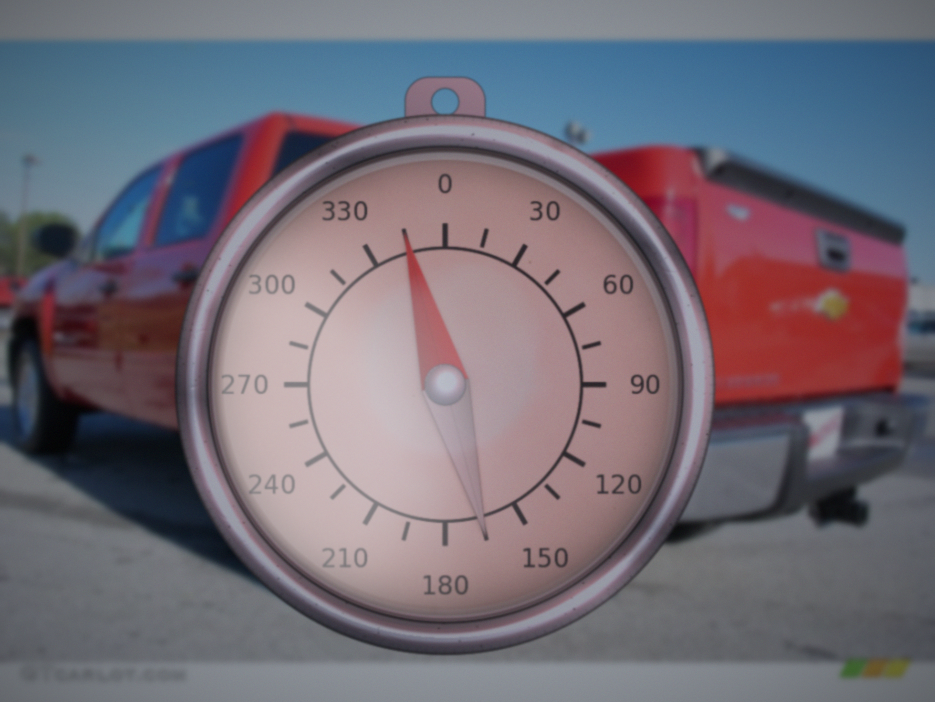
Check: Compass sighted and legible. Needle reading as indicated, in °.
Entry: 345 °
